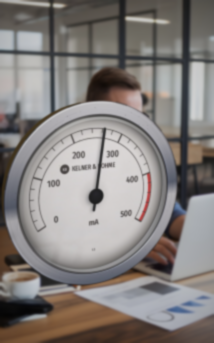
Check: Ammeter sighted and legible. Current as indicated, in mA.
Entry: 260 mA
